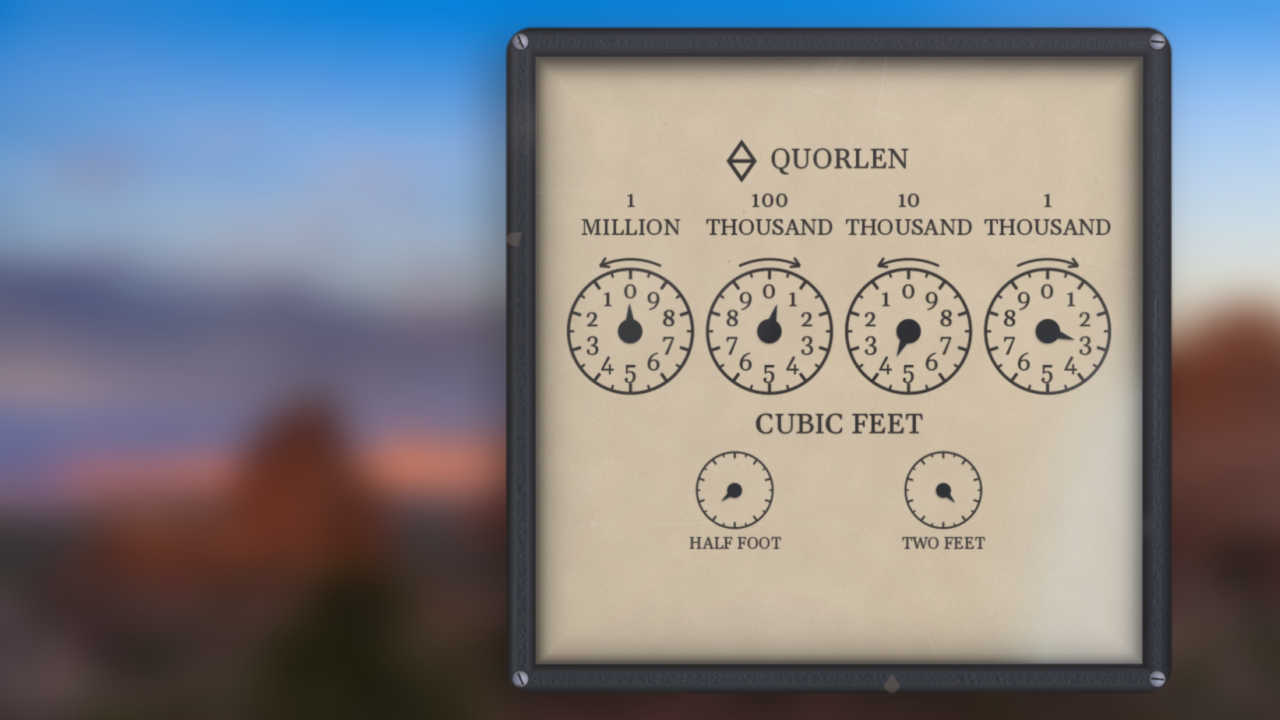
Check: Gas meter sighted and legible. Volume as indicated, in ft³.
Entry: 4300 ft³
